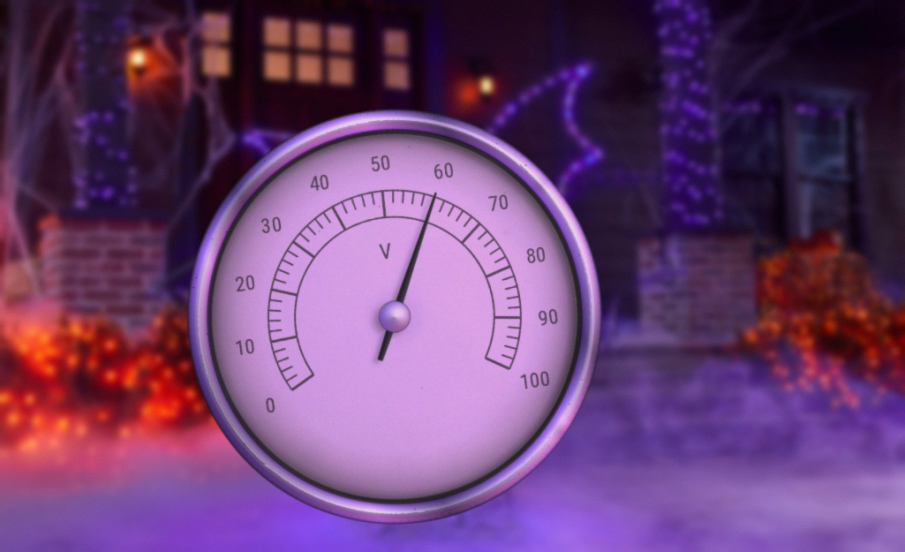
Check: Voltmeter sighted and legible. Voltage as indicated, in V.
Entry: 60 V
